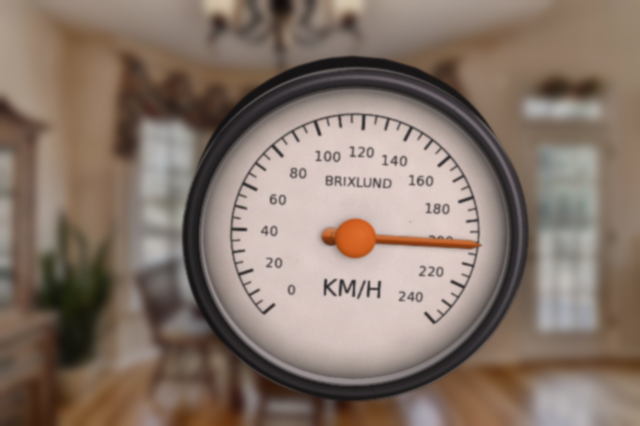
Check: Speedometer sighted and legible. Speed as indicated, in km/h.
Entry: 200 km/h
